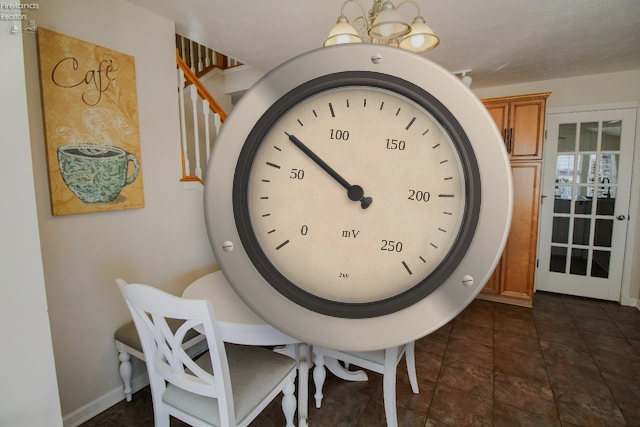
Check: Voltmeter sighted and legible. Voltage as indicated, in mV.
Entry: 70 mV
